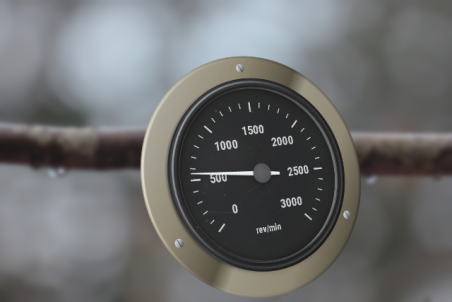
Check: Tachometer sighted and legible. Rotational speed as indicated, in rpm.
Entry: 550 rpm
